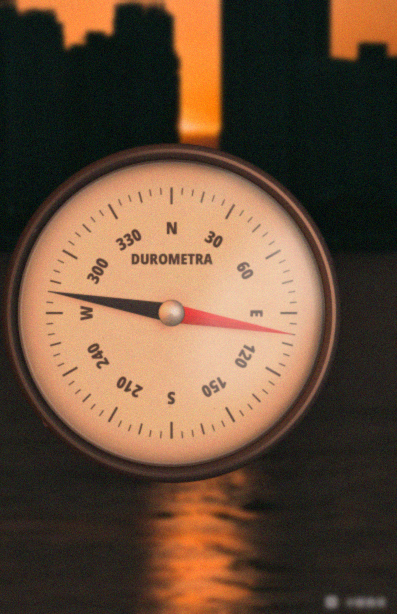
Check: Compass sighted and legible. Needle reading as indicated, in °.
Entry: 100 °
